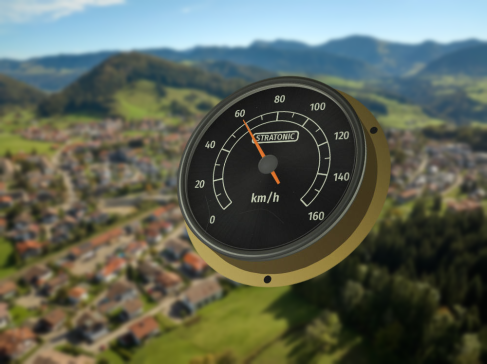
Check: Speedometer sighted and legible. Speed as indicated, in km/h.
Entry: 60 km/h
